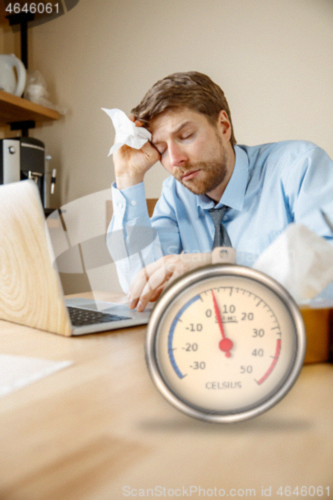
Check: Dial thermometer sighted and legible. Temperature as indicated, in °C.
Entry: 4 °C
